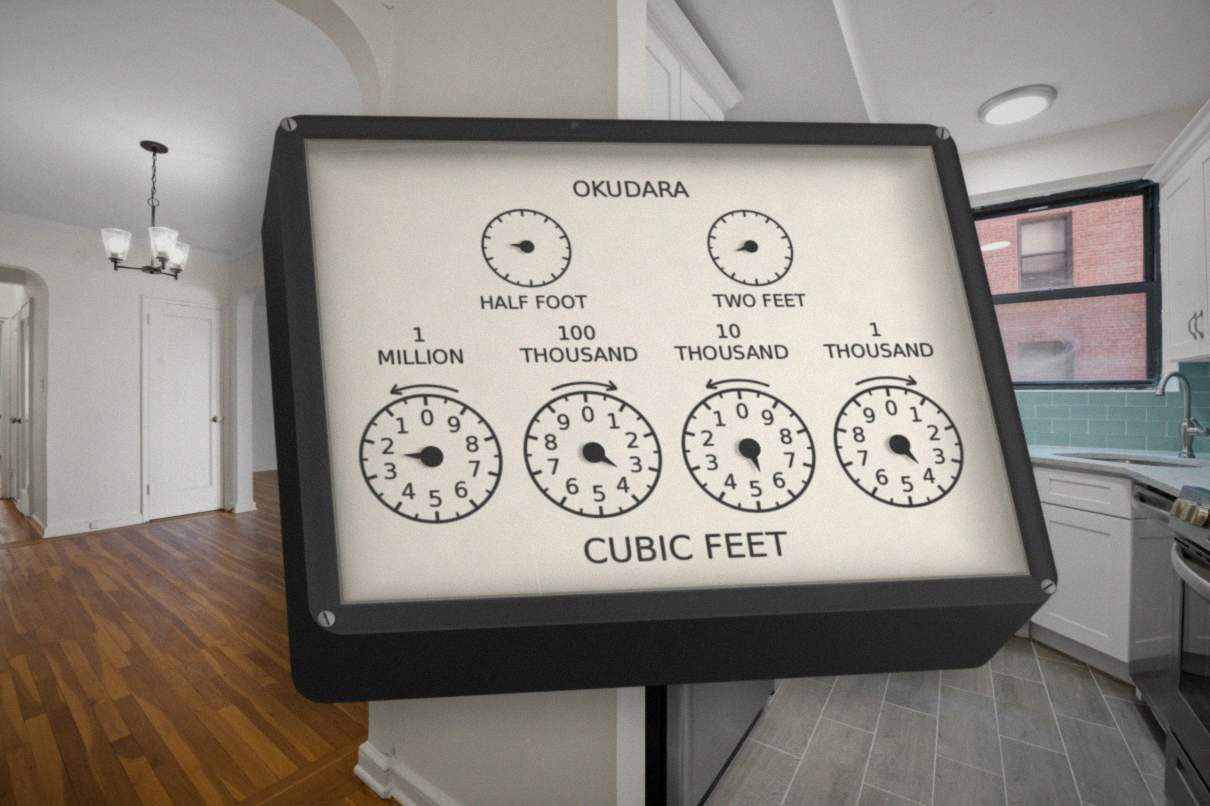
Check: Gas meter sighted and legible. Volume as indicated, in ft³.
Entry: 235400 ft³
